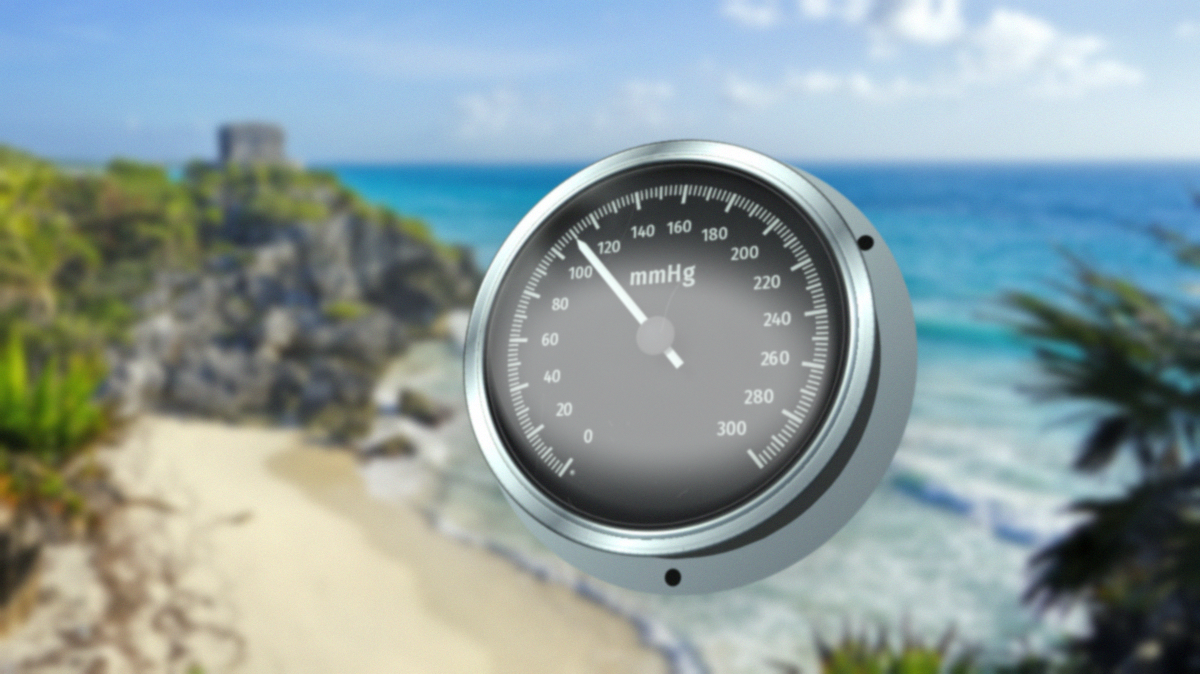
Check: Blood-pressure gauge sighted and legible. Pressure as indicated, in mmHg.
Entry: 110 mmHg
